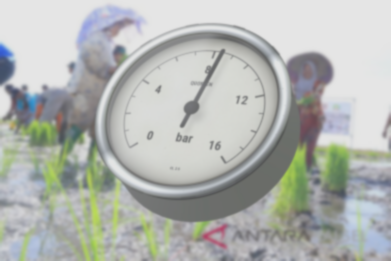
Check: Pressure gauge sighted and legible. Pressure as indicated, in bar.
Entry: 8.5 bar
